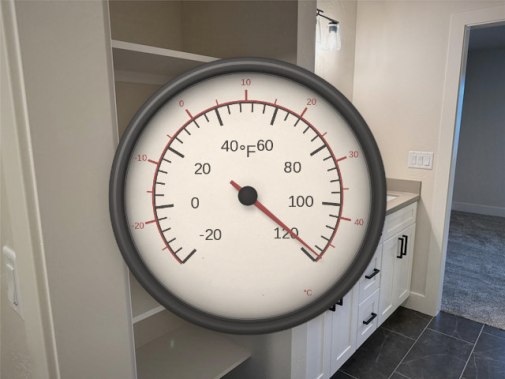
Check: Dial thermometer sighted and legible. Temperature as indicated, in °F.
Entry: 118 °F
